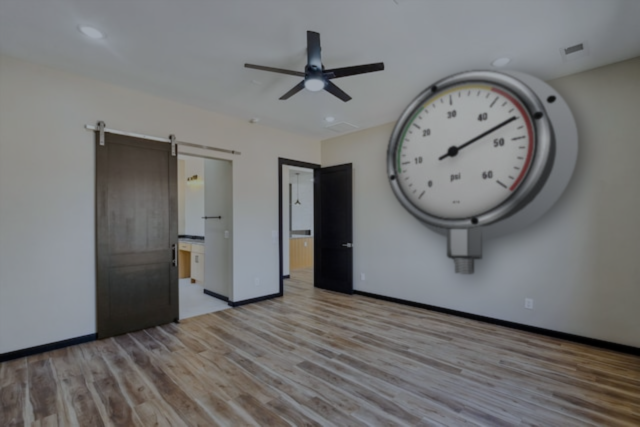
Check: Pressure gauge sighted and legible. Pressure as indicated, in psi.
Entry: 46 psi
